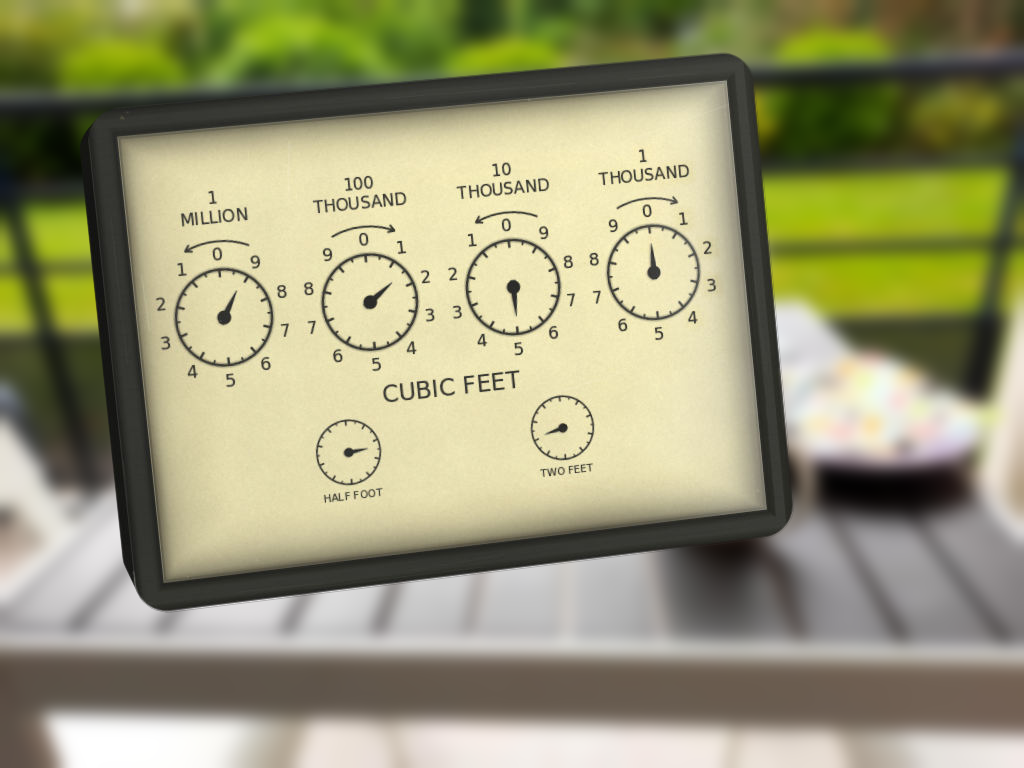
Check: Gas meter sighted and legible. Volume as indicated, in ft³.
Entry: 915000 ft³
